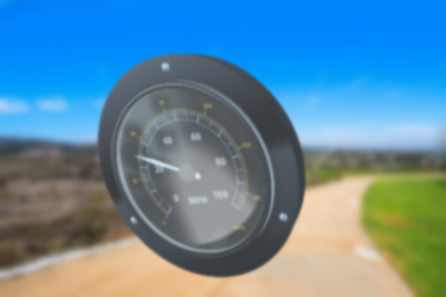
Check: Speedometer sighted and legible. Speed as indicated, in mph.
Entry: 25 mph
